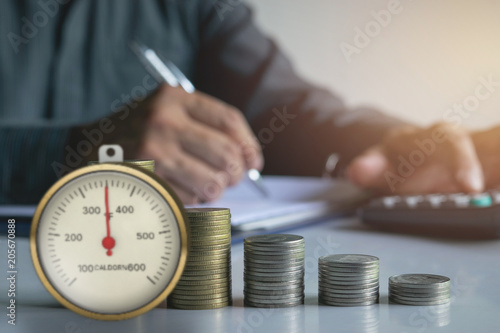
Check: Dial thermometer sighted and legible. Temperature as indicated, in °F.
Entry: 350 °F
